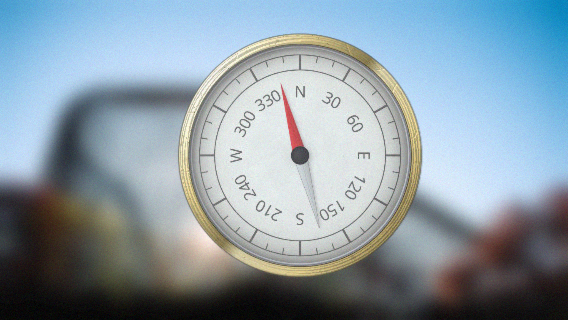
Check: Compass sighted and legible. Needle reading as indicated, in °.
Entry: 345 °
